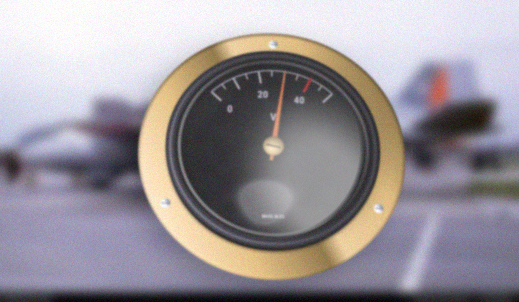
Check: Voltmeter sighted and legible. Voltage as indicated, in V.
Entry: 30 V
